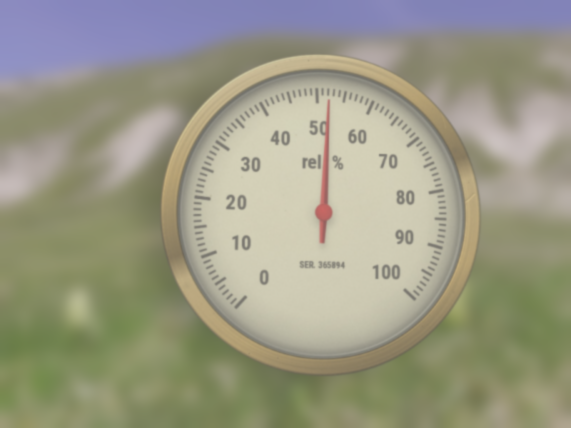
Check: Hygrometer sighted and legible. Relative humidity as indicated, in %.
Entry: 52 %
